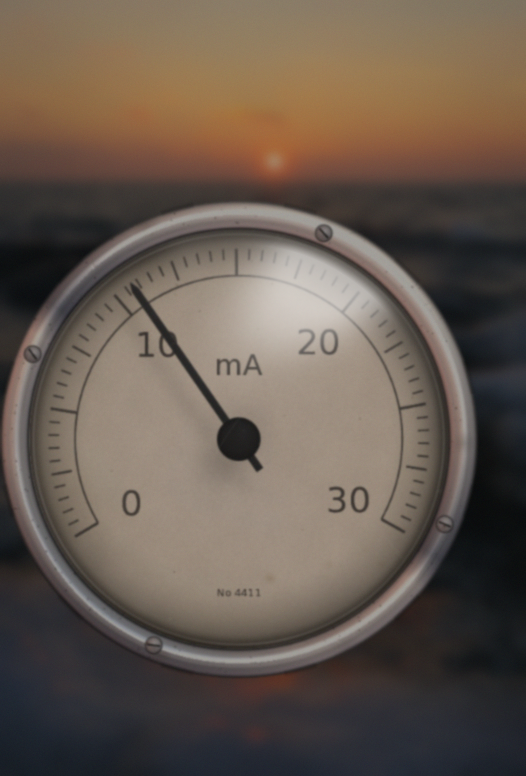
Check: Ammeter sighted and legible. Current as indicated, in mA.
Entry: 10.75 mA
